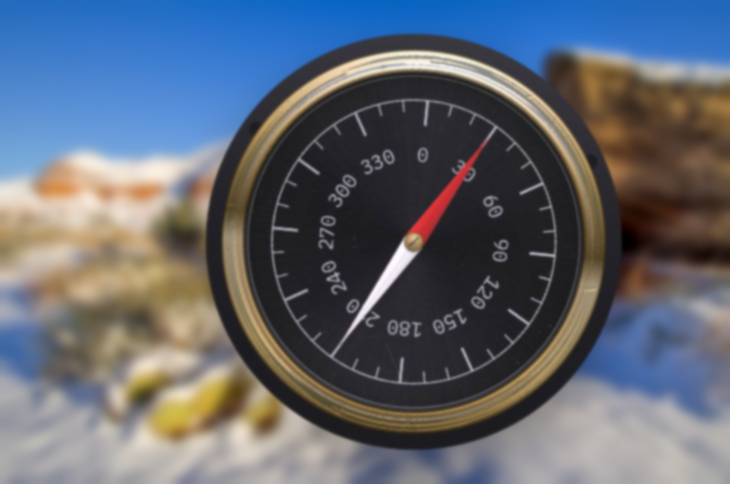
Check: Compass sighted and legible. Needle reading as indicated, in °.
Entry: 30 °
